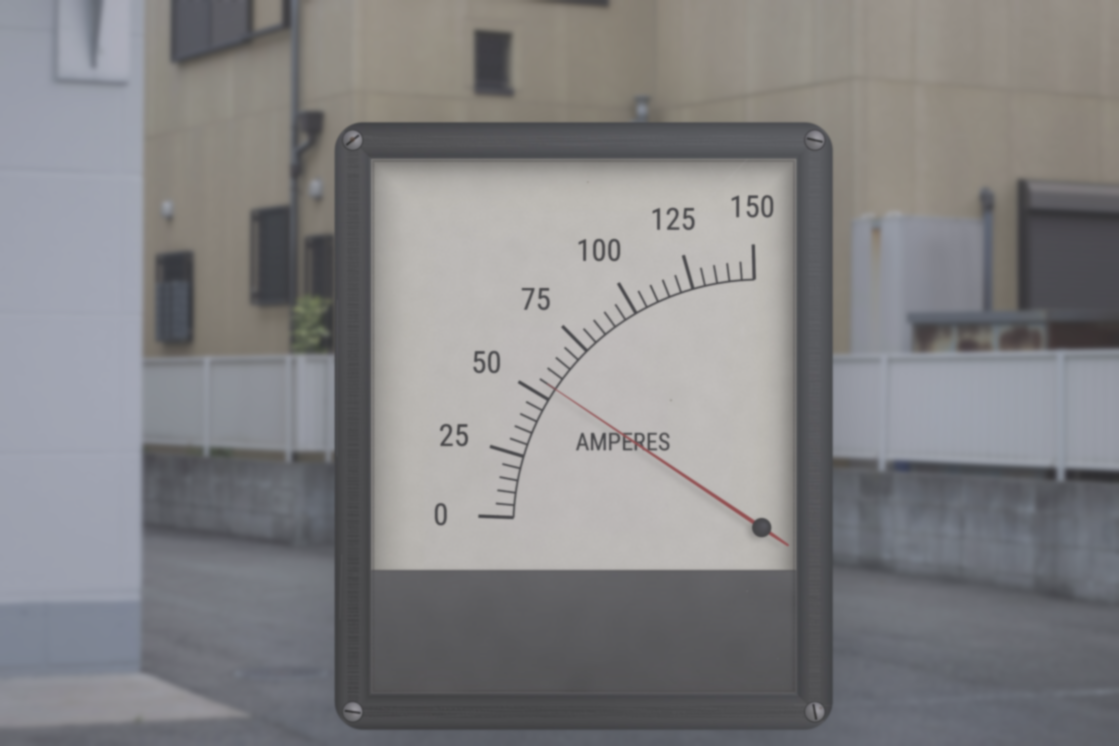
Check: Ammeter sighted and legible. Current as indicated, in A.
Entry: 55 A
